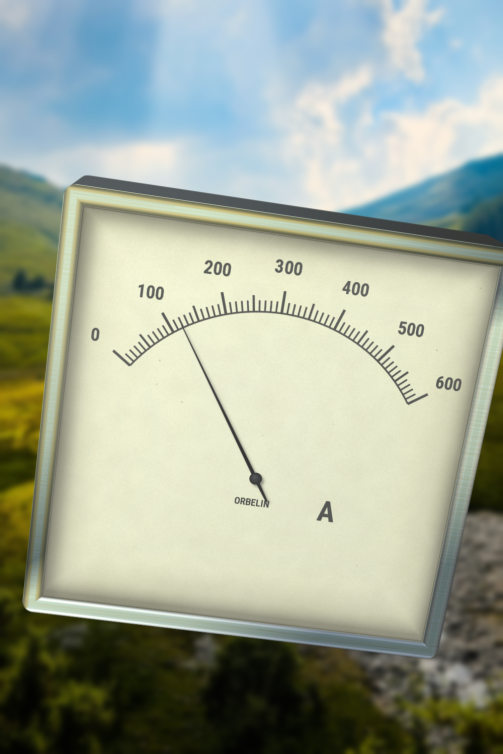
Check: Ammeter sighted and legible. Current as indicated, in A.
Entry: 120 A
